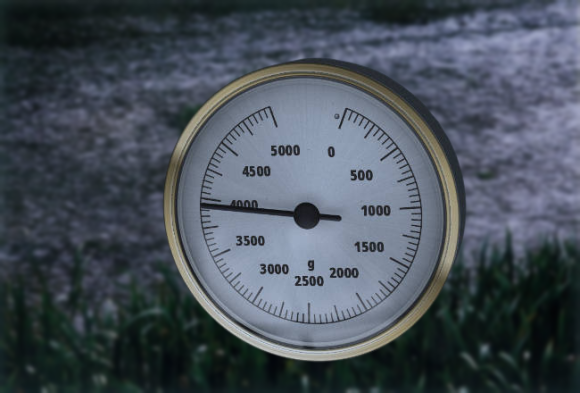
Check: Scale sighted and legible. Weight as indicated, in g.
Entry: 3950 g
